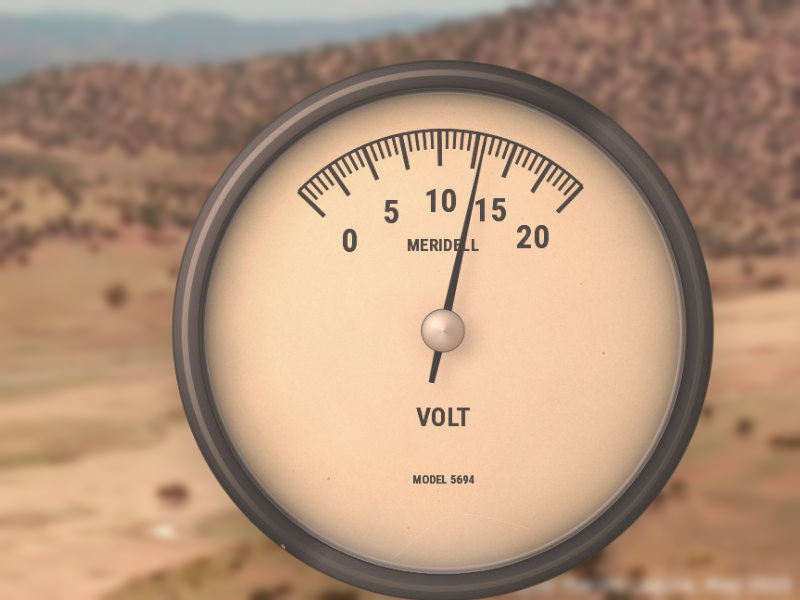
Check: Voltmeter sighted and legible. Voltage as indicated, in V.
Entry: 13 V
